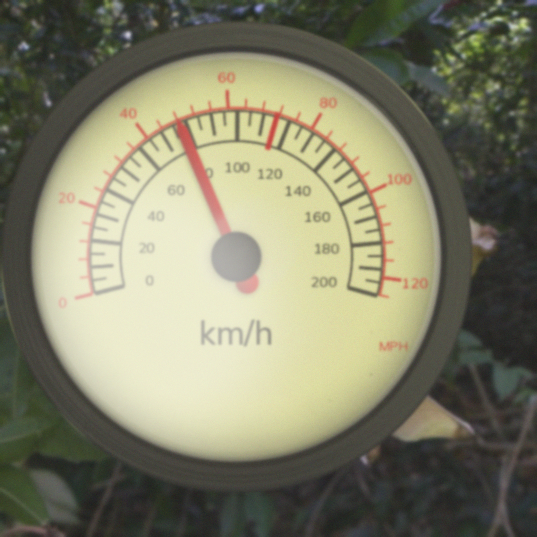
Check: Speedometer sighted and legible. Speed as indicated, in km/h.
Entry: 77.5 km/h
